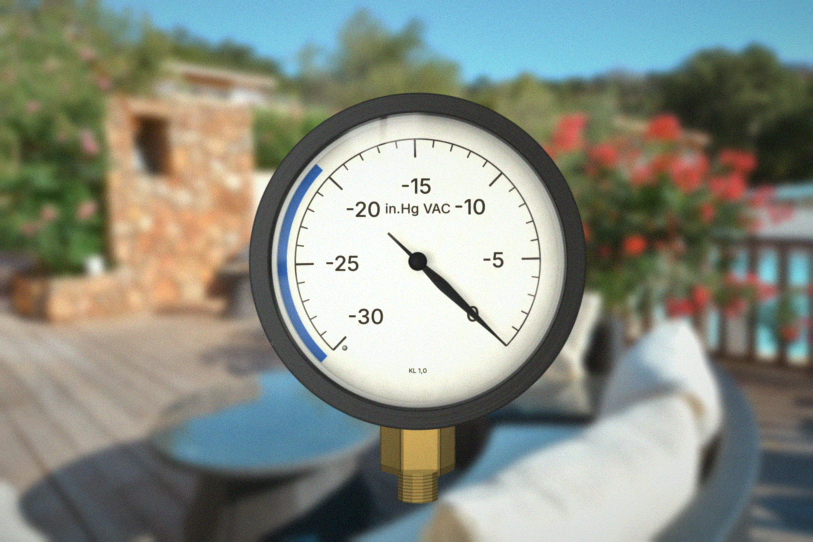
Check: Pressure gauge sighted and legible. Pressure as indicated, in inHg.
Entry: 0 inHg
